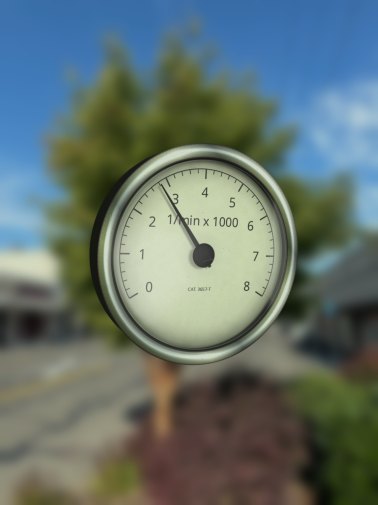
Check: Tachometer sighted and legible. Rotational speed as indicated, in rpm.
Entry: 2800 rpm
